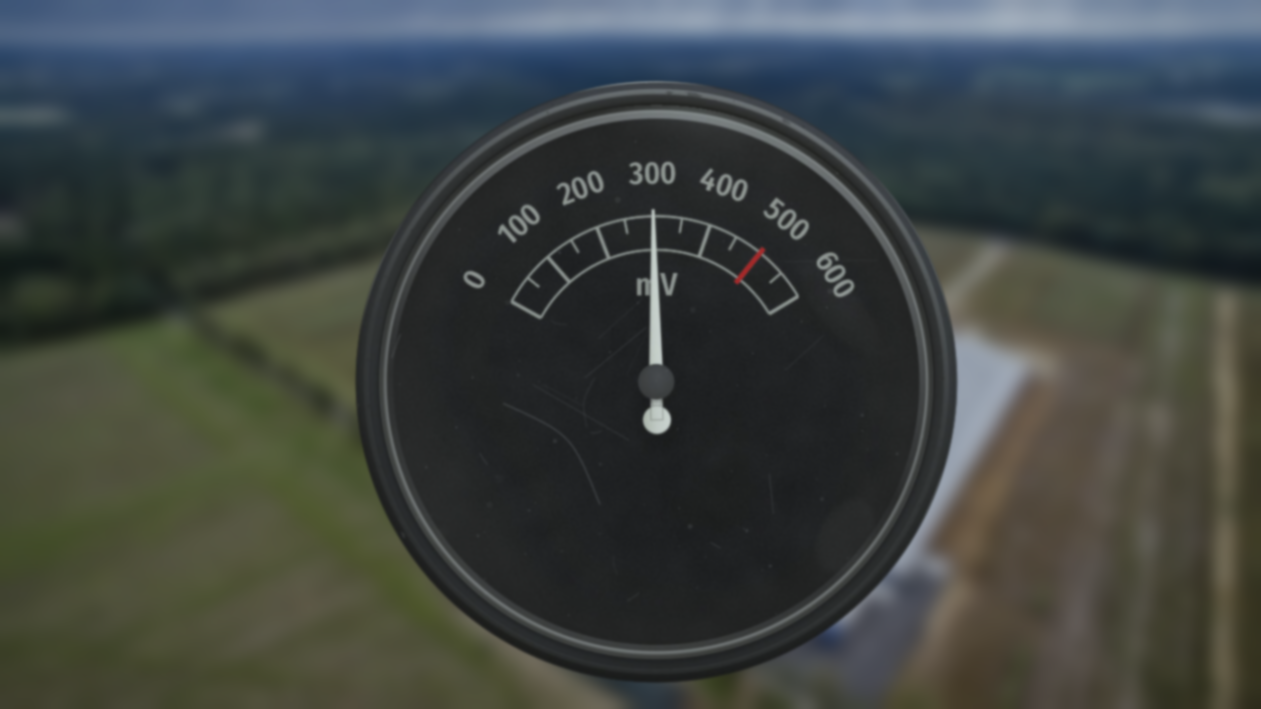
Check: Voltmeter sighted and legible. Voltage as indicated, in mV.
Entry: 300 mV
